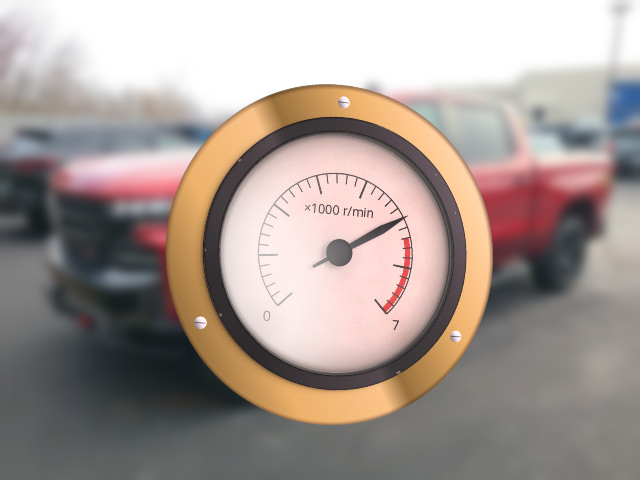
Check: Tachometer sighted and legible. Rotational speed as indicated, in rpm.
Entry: 5000 rpm
